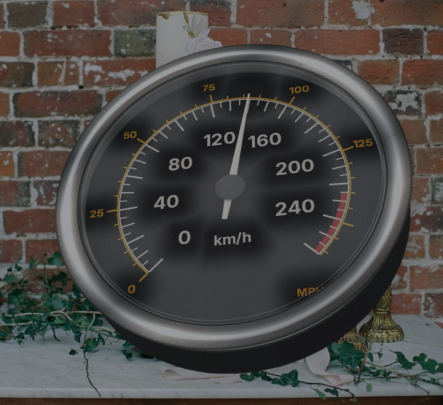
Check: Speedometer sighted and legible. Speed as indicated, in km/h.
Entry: 140 km/h
